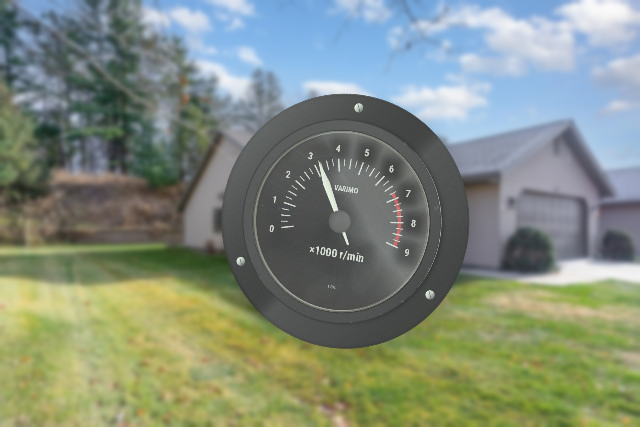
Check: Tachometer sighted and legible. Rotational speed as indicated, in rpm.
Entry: 3250 rpm
